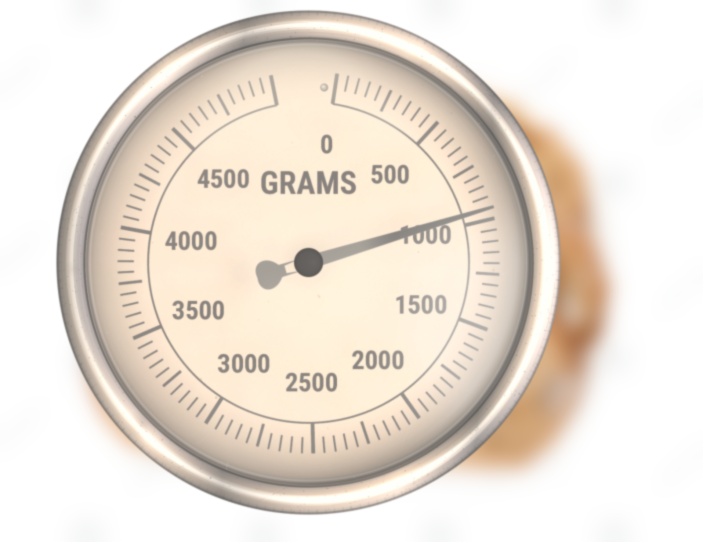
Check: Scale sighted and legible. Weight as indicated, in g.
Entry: 950 g
